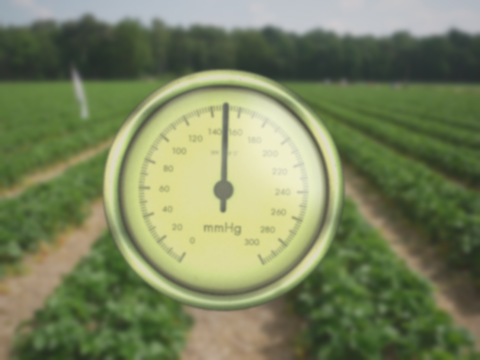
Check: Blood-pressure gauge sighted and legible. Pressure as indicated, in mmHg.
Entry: 150 mmHg
